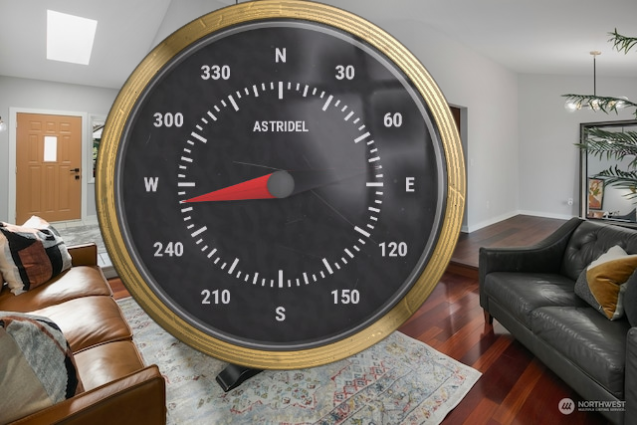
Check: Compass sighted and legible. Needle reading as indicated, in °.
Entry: 260 °
